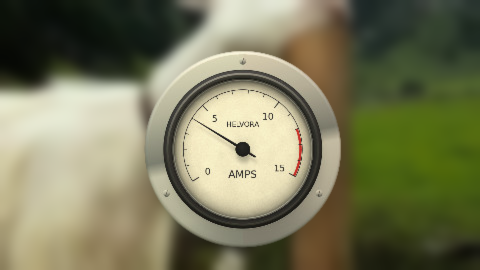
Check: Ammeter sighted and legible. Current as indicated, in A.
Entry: 4 A
